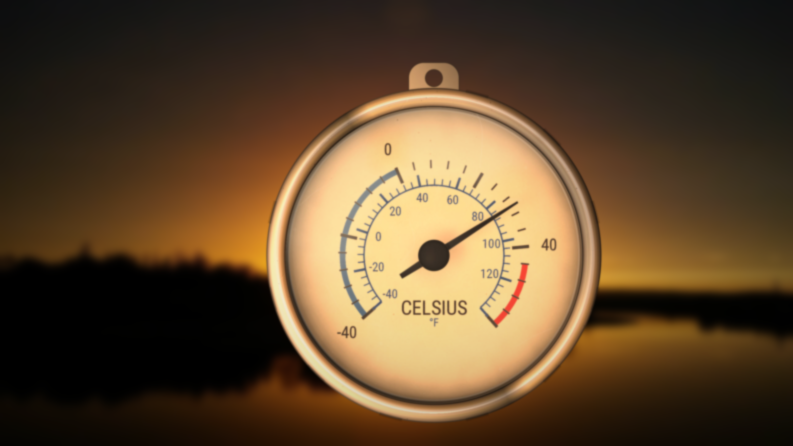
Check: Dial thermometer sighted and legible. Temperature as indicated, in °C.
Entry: 30 °C
